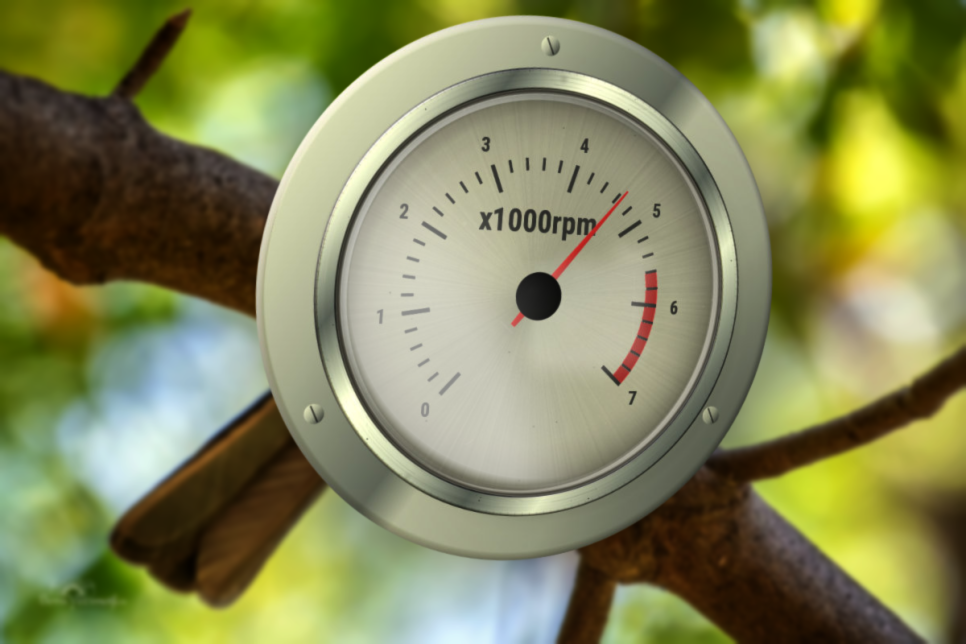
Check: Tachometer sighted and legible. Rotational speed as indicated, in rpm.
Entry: 4600 rpm
